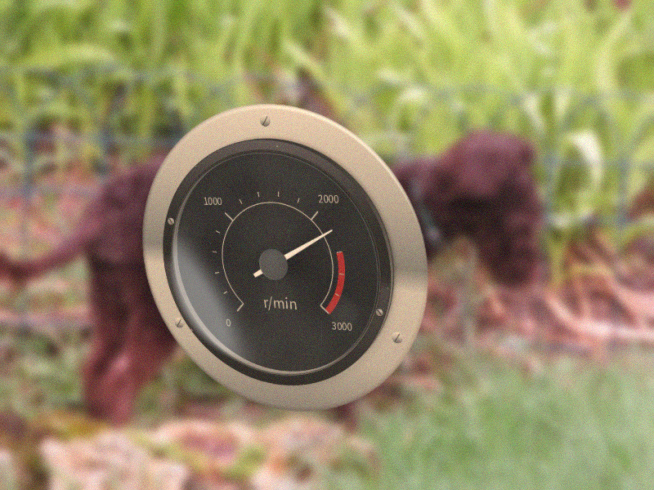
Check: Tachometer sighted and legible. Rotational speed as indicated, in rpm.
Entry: 2200 rpm
